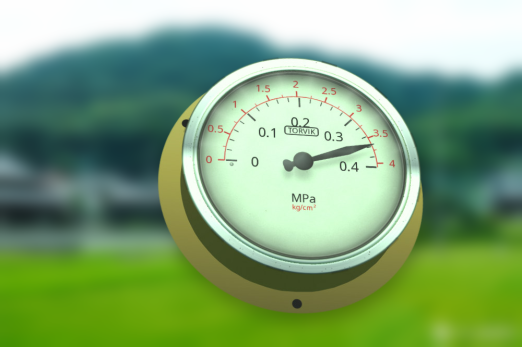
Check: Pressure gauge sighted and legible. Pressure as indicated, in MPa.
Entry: 0.36 MPa
